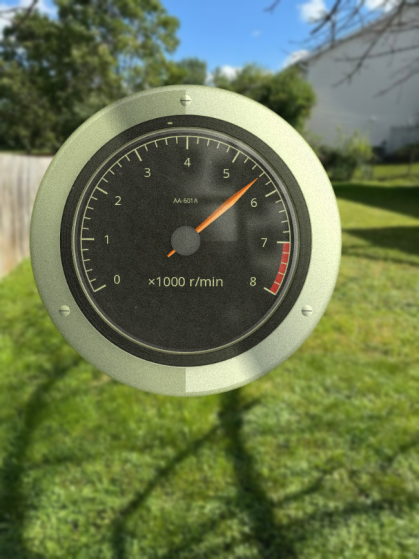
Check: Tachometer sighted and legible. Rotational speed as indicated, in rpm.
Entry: 5600 rpm
